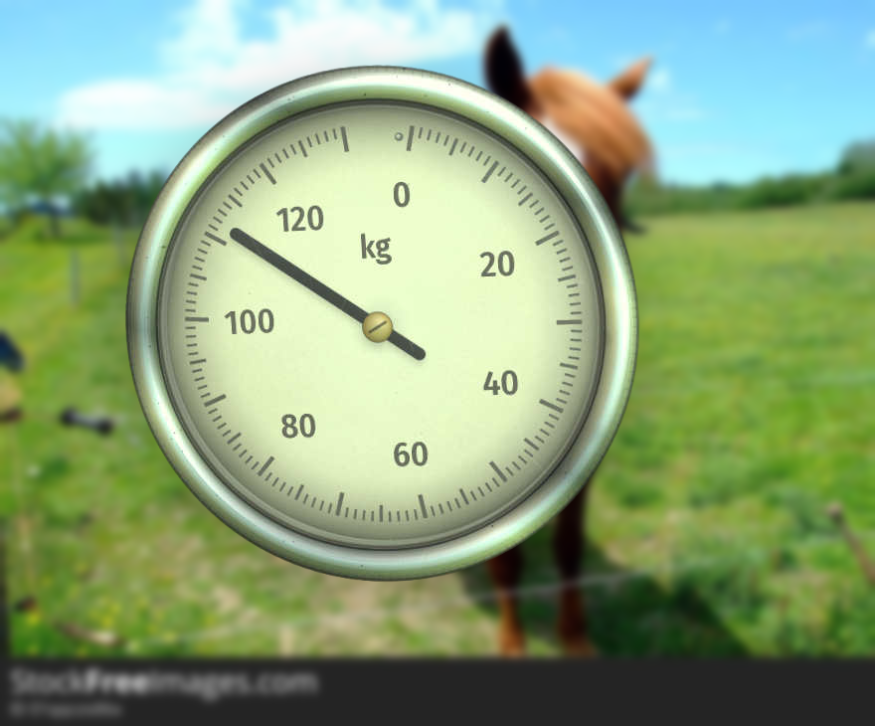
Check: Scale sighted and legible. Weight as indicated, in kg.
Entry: 112 kg
